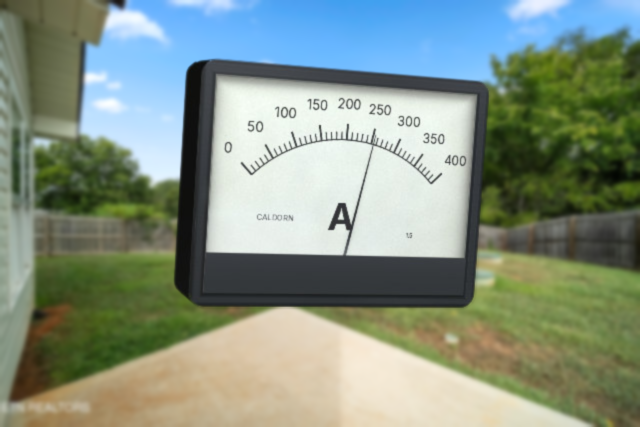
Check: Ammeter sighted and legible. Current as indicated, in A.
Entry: 250 A
